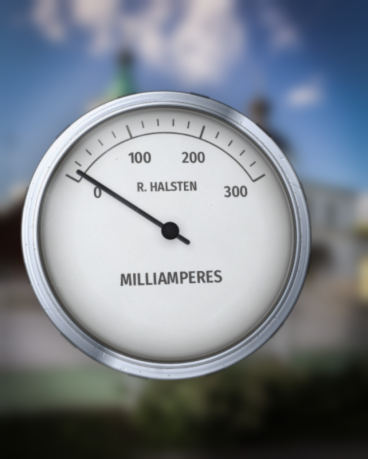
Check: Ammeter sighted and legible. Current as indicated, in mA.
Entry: 10 mA
